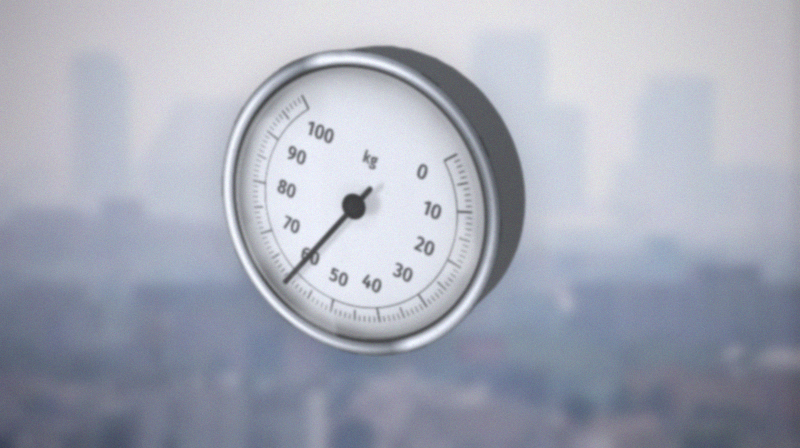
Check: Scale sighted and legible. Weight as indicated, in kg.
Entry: 60 kg
